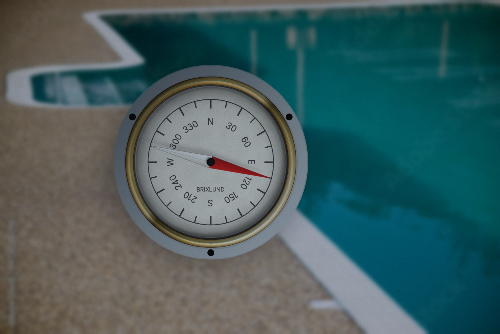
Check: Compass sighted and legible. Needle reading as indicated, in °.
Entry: 105 °
